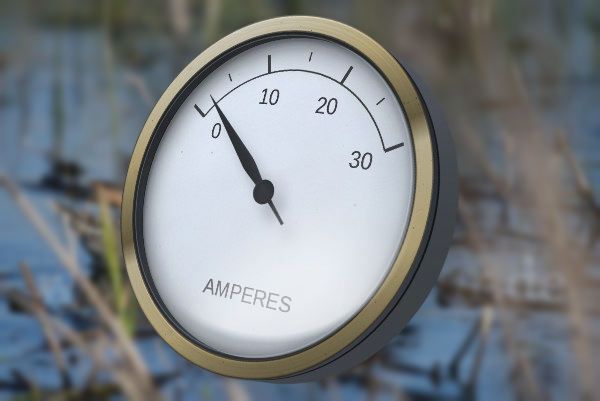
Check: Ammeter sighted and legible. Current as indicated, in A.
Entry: 2.5 A
